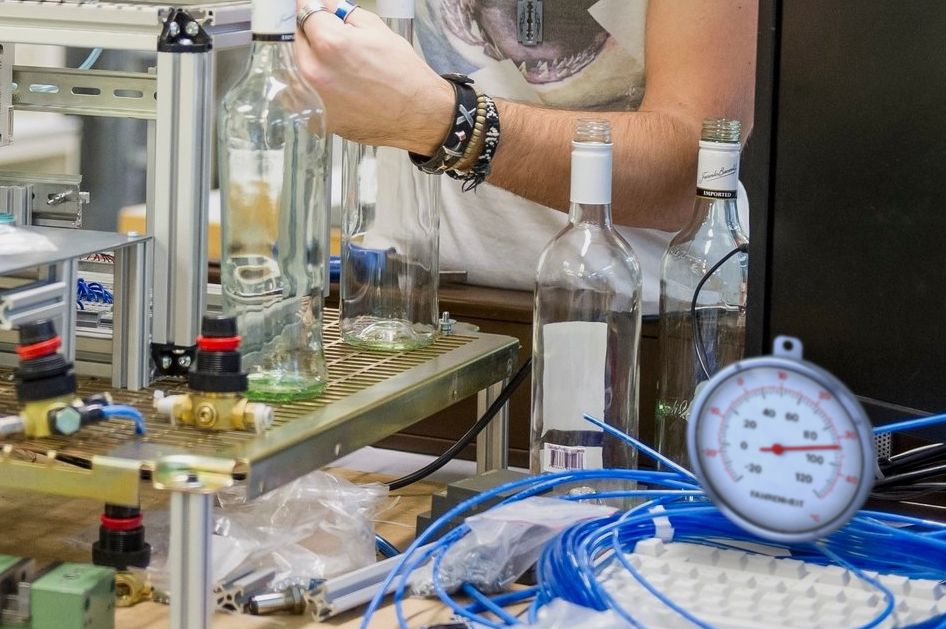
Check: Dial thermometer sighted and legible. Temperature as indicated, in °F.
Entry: 90 °F
